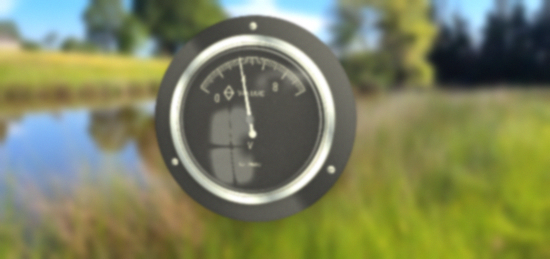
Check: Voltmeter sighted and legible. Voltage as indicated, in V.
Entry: 4 V
